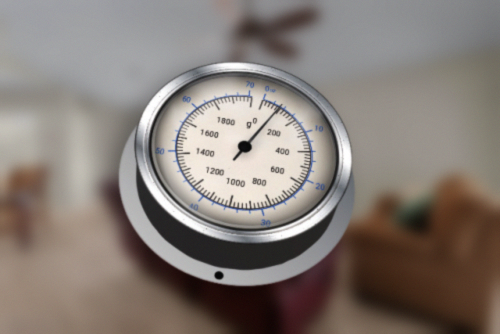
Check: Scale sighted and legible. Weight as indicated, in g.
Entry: 100 g
